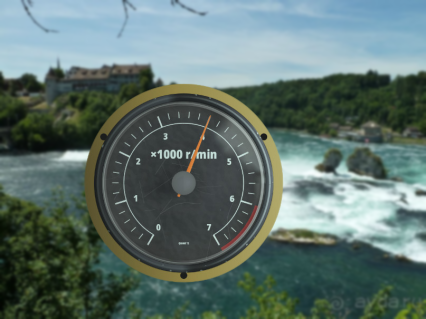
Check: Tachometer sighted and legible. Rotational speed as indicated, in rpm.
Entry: 4000 rpm
